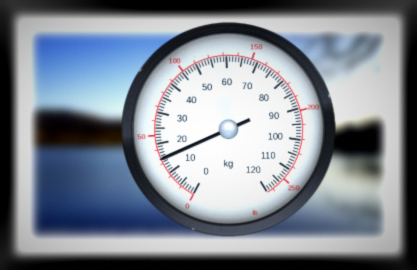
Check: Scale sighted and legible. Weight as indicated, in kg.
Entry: 15 kg
